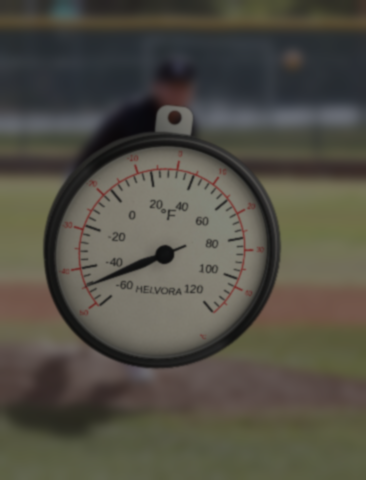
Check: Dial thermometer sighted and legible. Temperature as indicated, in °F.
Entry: -48 °F
